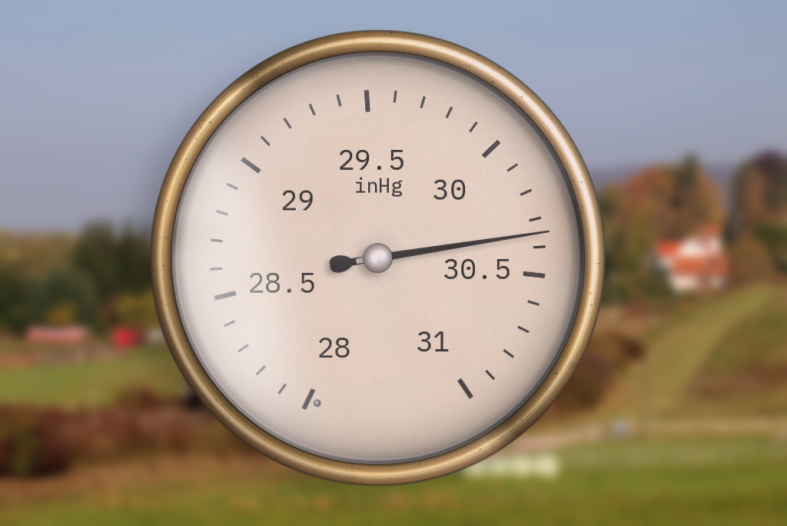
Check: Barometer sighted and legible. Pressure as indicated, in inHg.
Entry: 30.35 inHg
